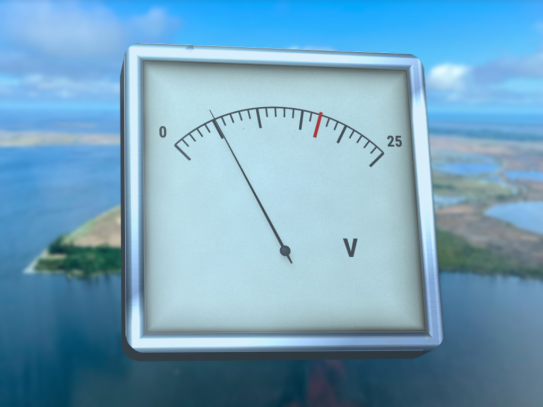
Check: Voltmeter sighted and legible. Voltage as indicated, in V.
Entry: 5 V
